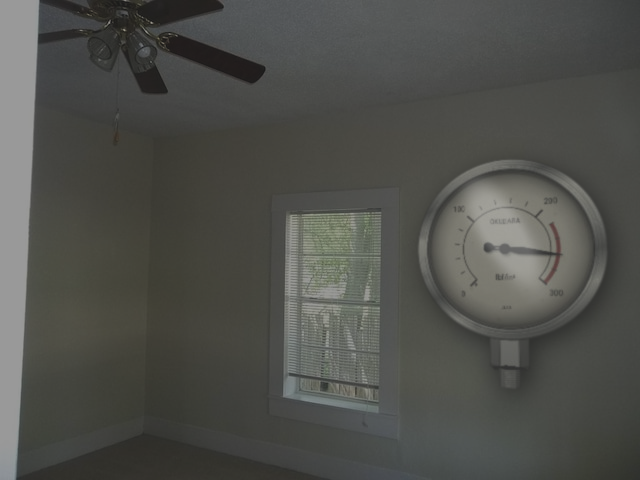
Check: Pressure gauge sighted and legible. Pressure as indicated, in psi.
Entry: 260 psi
